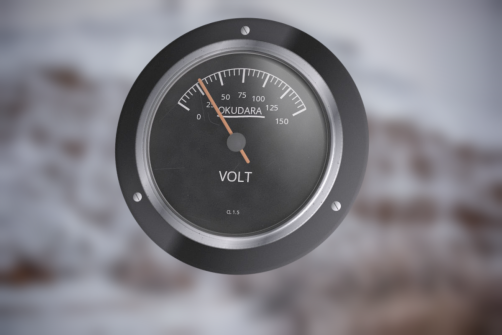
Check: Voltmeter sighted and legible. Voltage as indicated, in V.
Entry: 30 V
